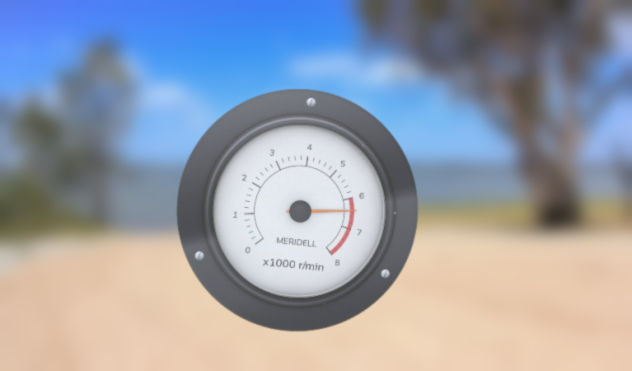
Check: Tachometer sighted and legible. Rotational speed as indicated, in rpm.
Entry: 6400 rpm
